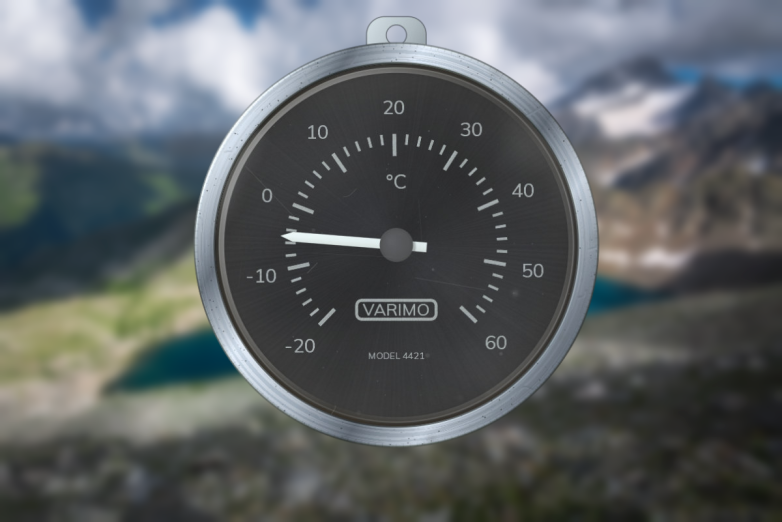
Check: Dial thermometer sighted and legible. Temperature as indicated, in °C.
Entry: -5 °C
